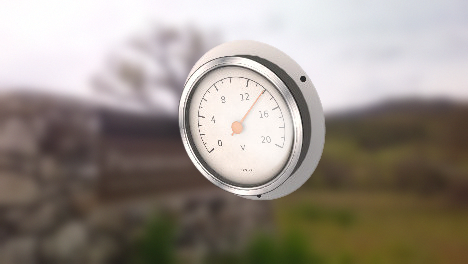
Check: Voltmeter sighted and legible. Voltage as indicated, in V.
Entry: 14 V
